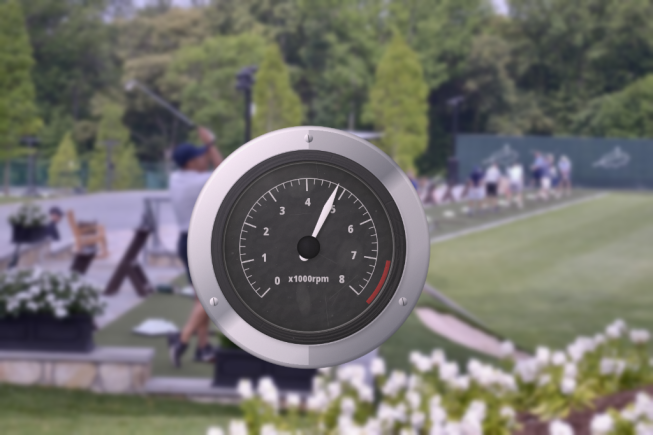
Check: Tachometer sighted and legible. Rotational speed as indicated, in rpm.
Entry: 4800 rpm
